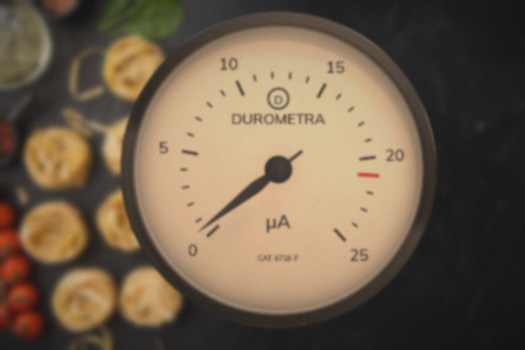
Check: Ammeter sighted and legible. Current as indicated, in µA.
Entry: 0.5 µA
